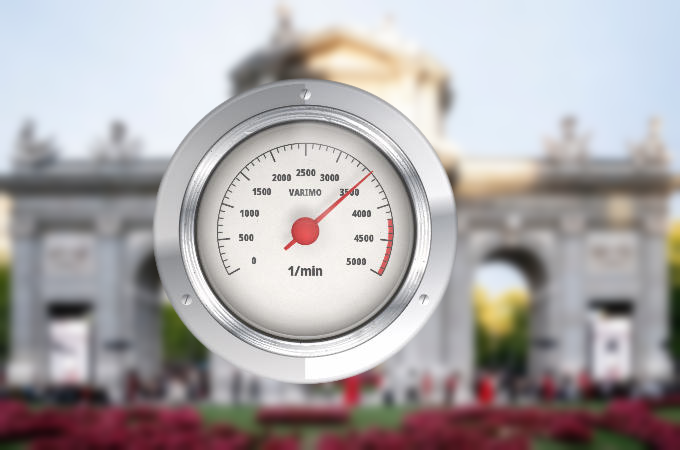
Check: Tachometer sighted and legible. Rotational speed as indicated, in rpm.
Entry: 3500 rpm
